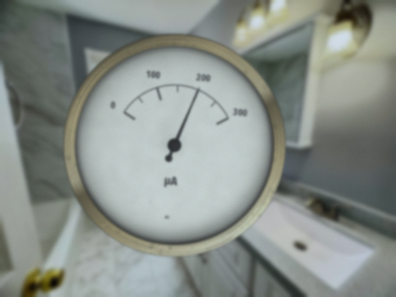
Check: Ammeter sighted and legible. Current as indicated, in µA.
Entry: 200 µA
